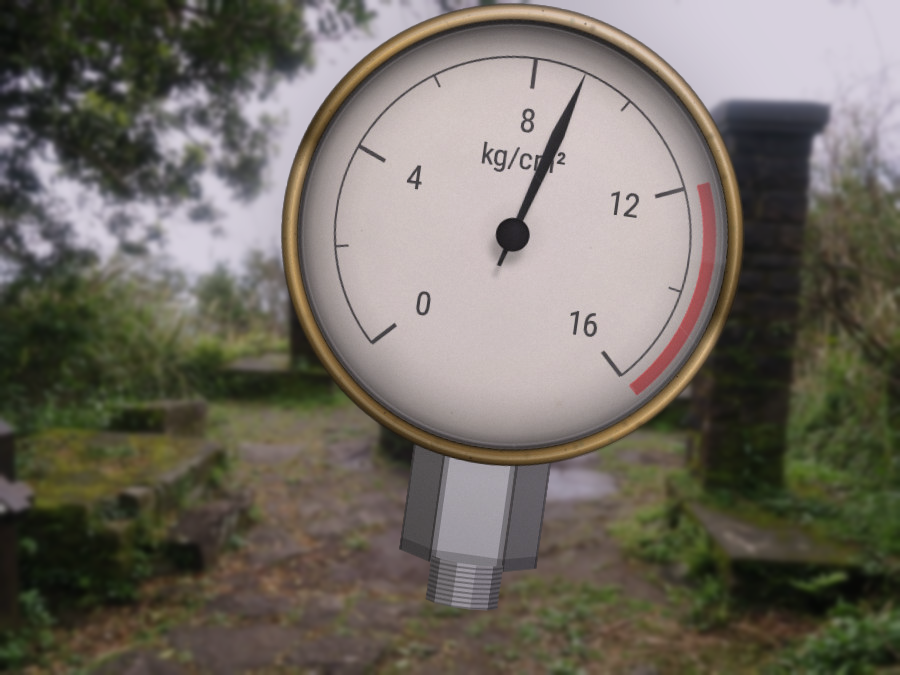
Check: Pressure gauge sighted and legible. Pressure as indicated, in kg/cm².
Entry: 9 kg/cm²
